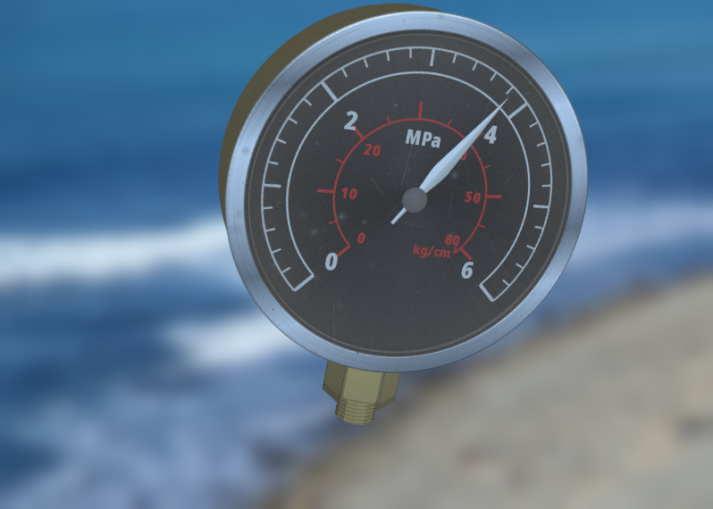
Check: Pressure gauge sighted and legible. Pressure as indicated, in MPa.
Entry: 3.8 MPa
